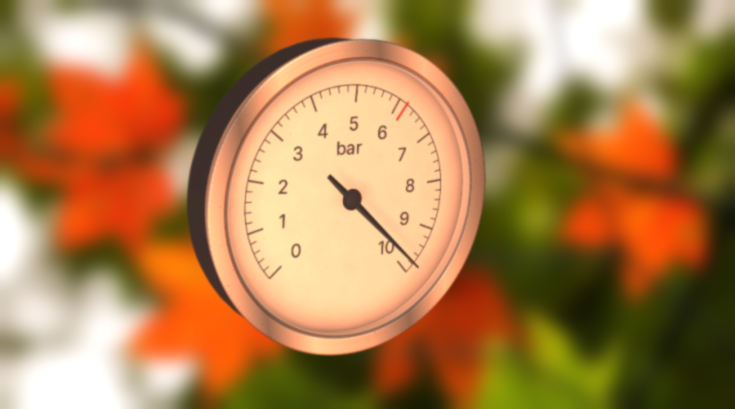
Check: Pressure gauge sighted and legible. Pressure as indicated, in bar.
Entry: 9.8 bar
